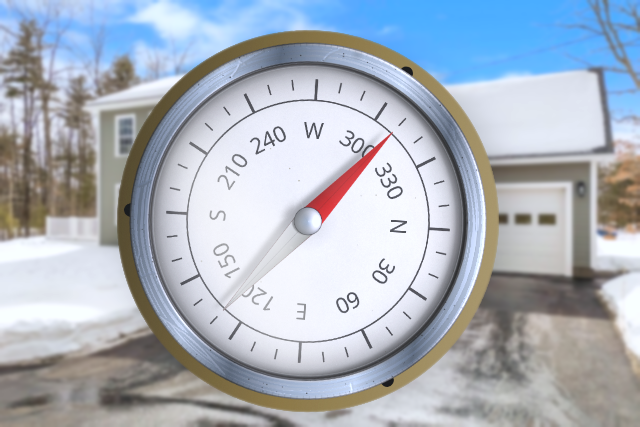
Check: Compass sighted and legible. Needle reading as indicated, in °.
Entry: 310 °
